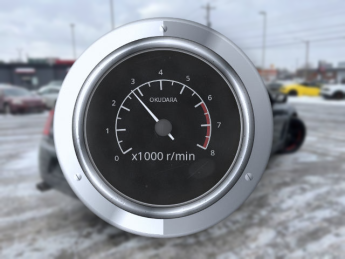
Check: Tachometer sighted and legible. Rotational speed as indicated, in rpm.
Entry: 2750 rpm
